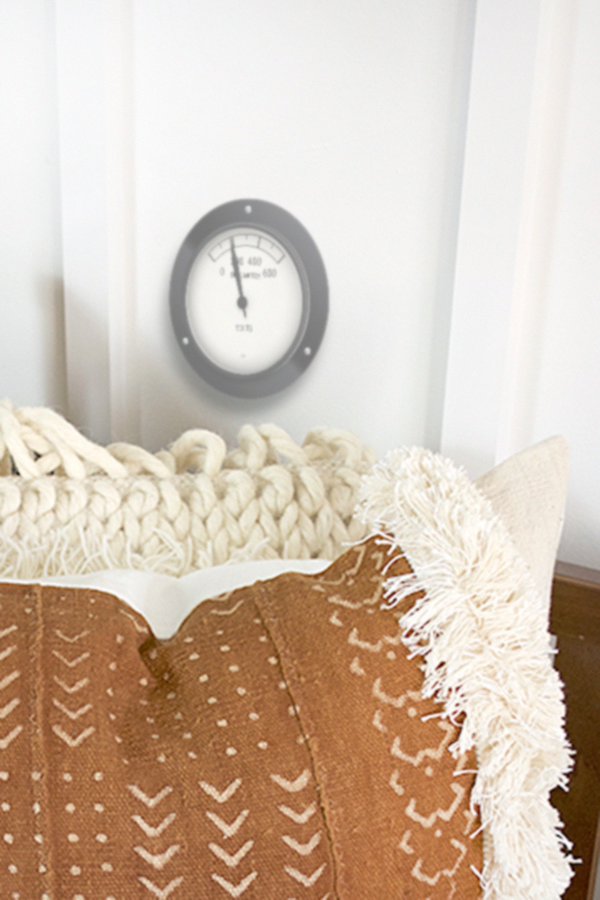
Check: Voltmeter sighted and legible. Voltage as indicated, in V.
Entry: 200 V
